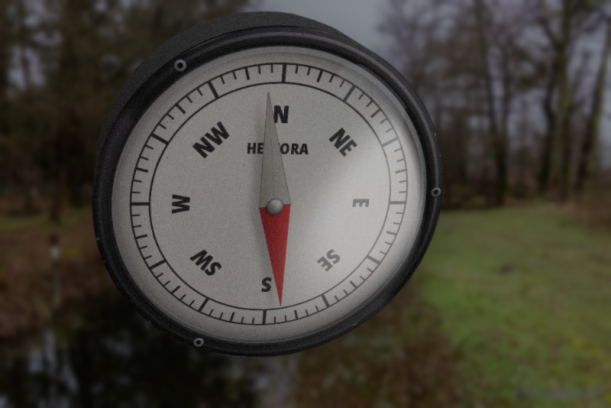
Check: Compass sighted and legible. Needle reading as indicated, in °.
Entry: 172.5 °
